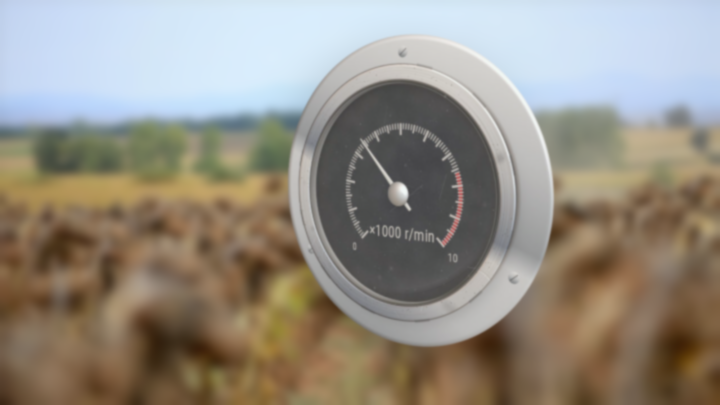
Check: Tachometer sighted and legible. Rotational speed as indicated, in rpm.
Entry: 3500 rpm
